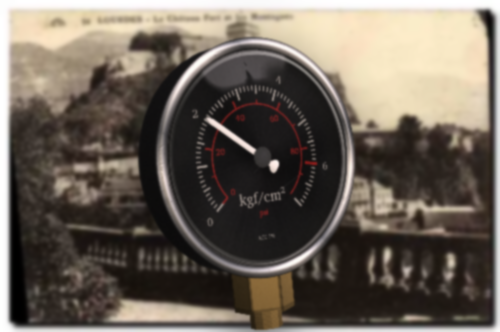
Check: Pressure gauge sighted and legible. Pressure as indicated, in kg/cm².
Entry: 2 kg/cm²
